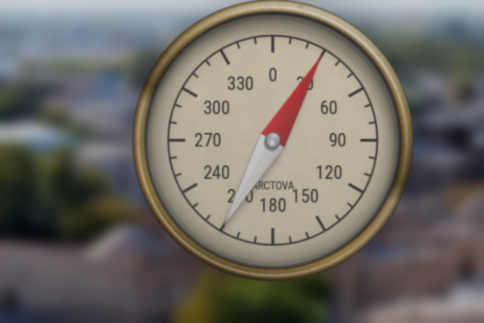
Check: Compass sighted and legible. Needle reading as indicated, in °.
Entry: 30 °
